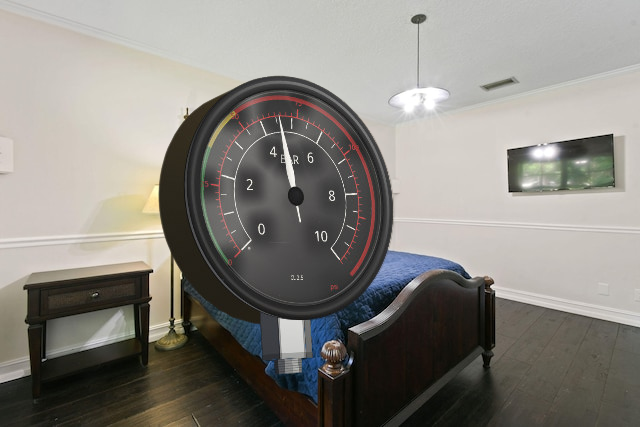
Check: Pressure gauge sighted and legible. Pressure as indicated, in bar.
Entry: 4.5 bar
